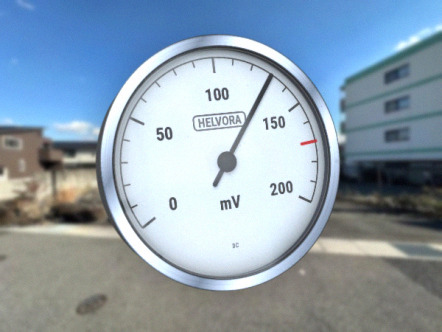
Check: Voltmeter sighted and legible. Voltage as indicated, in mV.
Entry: 130 mV
